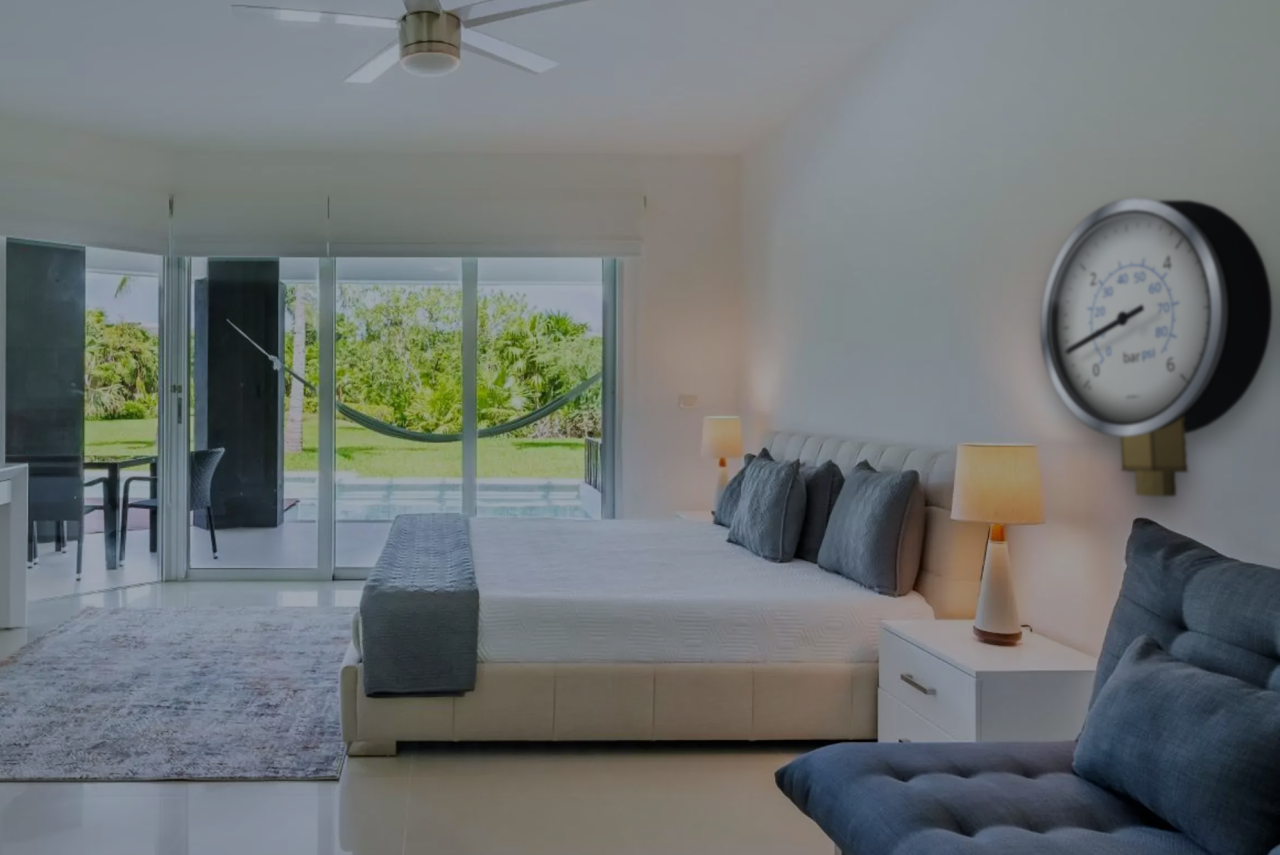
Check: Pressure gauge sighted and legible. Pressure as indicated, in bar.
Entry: 0.6 bar
